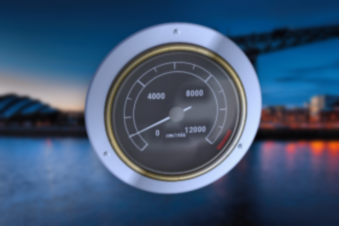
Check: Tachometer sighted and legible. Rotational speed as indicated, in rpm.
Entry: 1000 rpm
